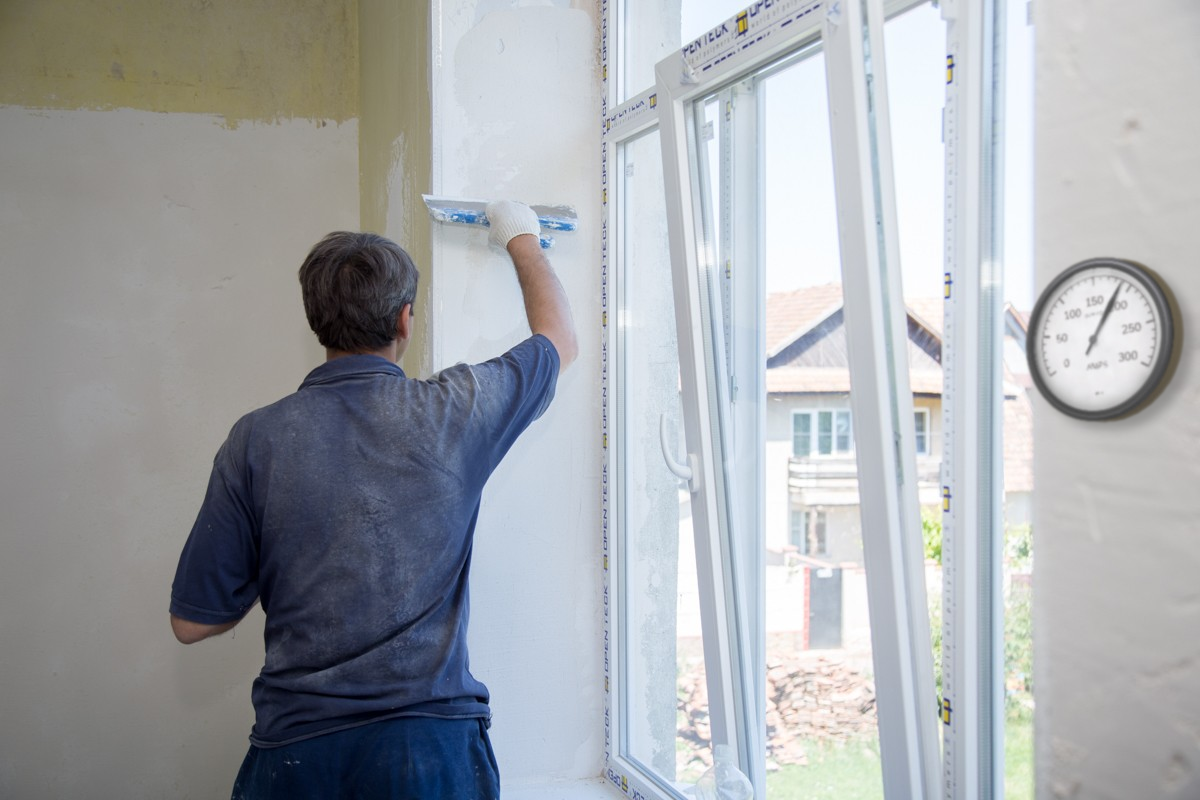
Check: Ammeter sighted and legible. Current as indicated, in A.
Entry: 190 A
